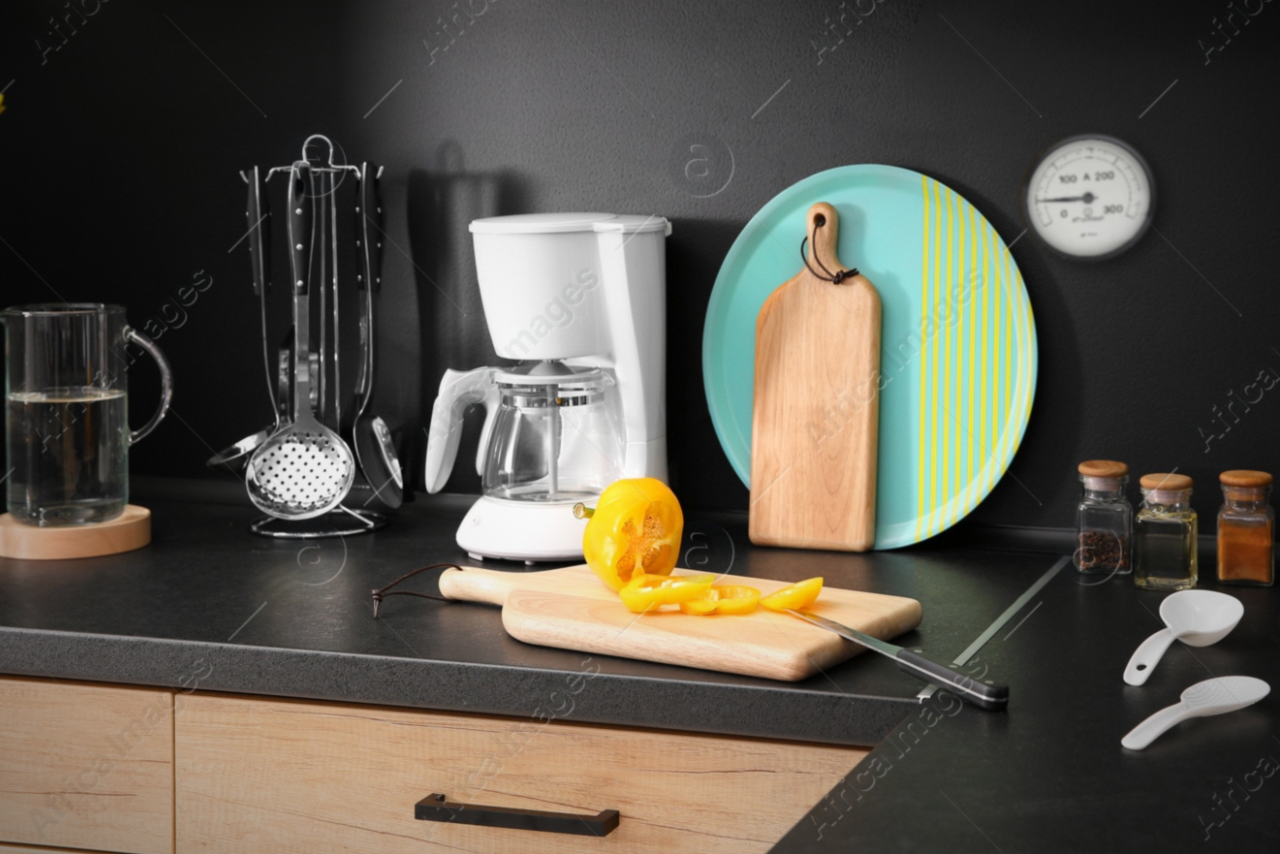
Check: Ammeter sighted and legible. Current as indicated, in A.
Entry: 40 A
